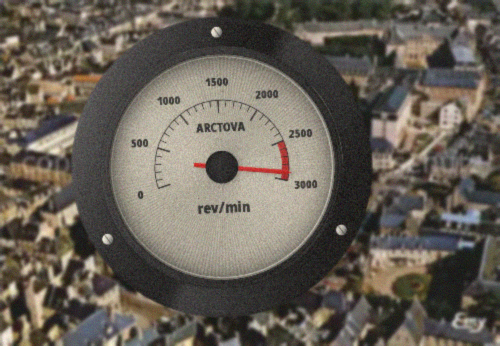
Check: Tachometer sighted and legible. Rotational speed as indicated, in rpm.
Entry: 2900 rpm
